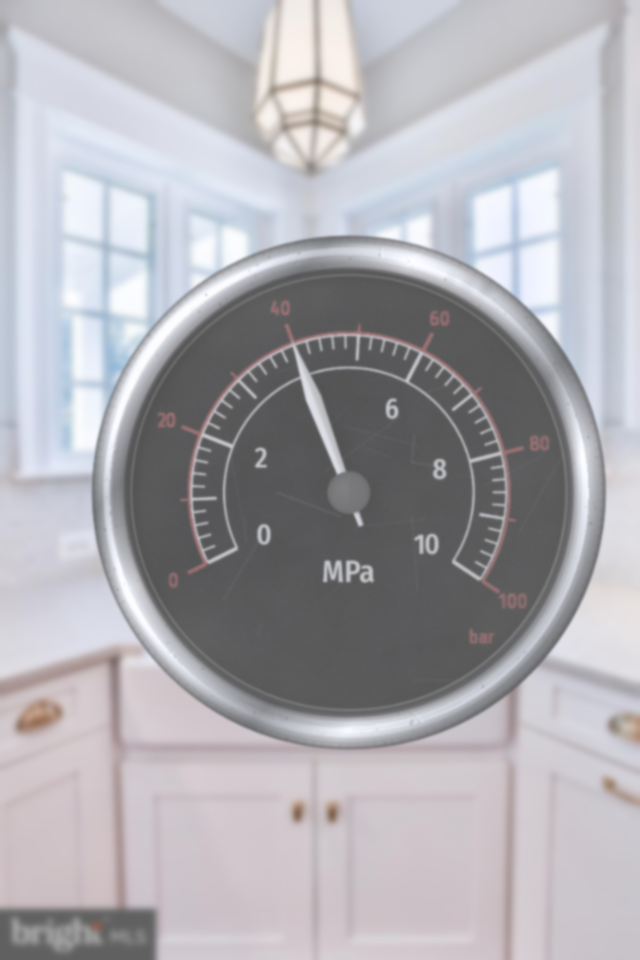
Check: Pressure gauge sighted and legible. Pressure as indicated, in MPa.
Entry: 4 MPa
